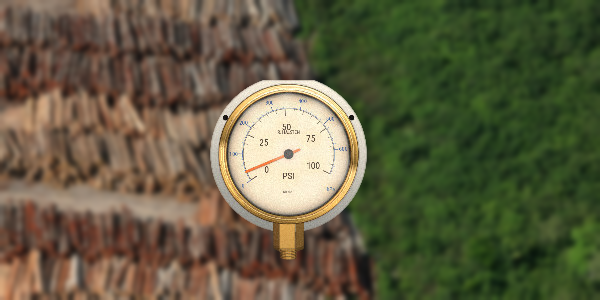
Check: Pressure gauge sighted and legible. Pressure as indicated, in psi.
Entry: 5 psi
